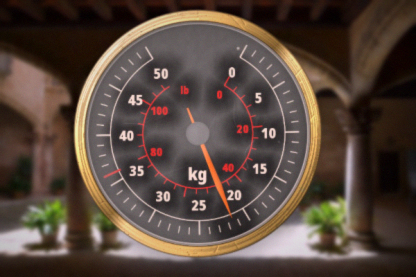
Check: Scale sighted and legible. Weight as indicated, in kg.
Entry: 21.5 kg
